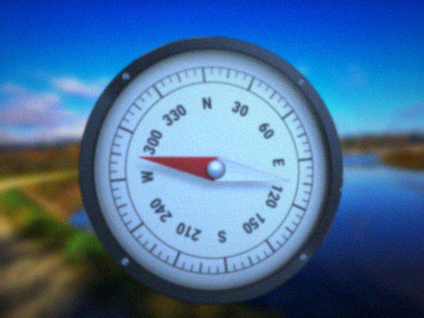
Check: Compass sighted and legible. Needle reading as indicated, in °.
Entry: 285 °
